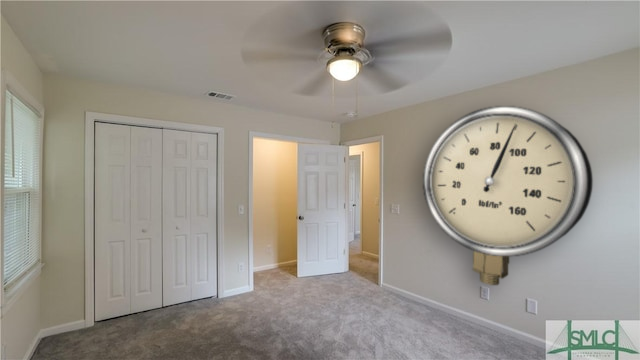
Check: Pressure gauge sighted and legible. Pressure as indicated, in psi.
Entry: 90 psi
